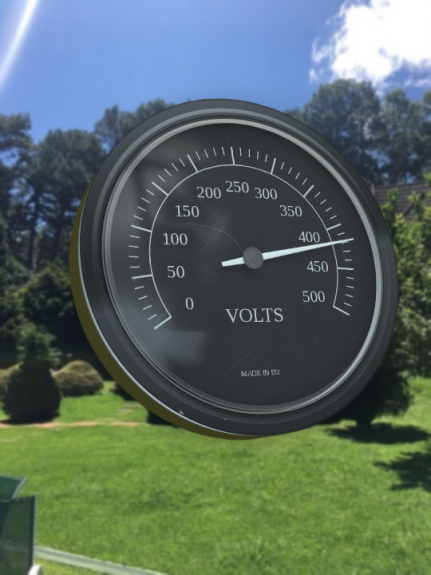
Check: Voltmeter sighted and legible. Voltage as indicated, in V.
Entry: 420 V
